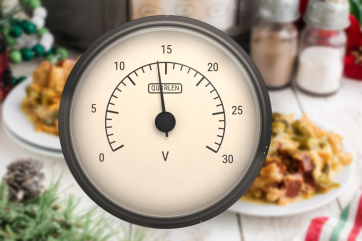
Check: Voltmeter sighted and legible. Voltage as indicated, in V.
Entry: 14 V
